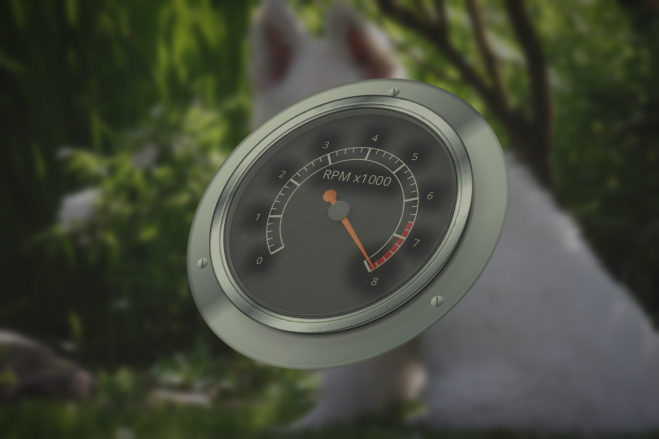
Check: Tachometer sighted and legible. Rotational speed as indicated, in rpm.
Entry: 7900 rpm
